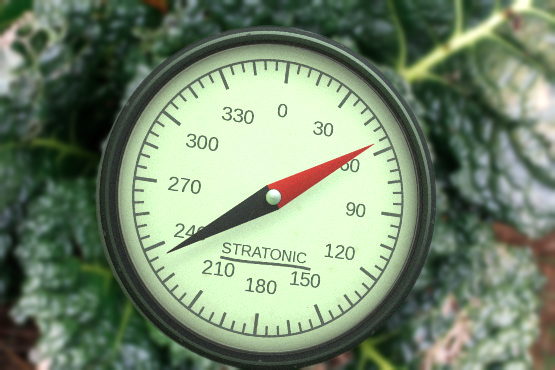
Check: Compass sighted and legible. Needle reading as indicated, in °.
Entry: 55 °
